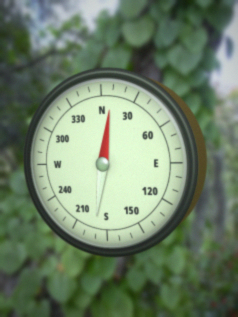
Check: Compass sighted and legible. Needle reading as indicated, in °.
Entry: 10 °
